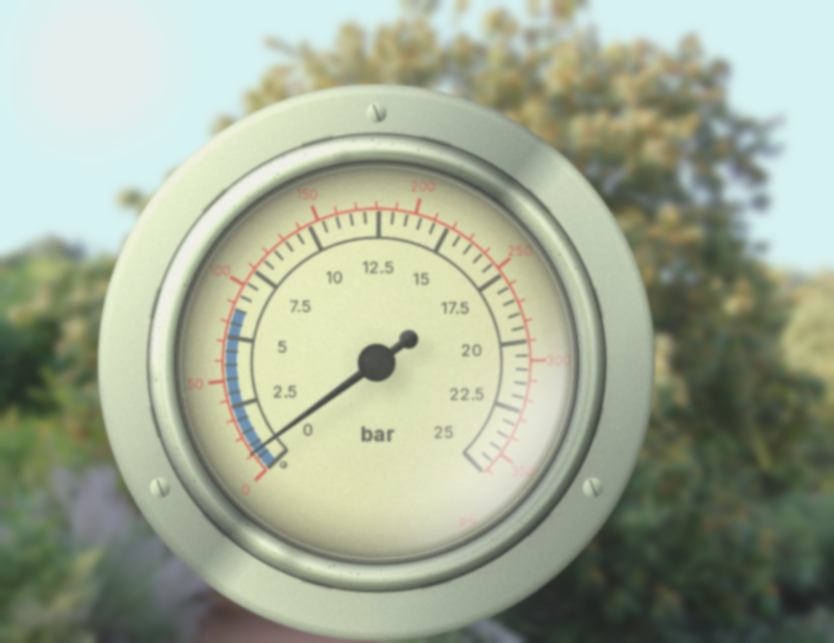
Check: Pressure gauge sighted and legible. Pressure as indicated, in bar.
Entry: 0.75 bar
